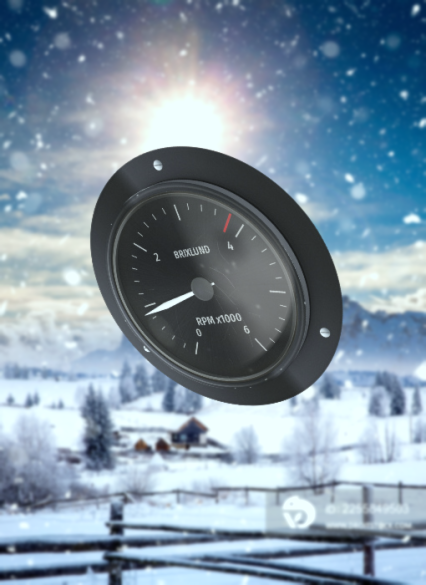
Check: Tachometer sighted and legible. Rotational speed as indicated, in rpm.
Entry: 900 rpm
